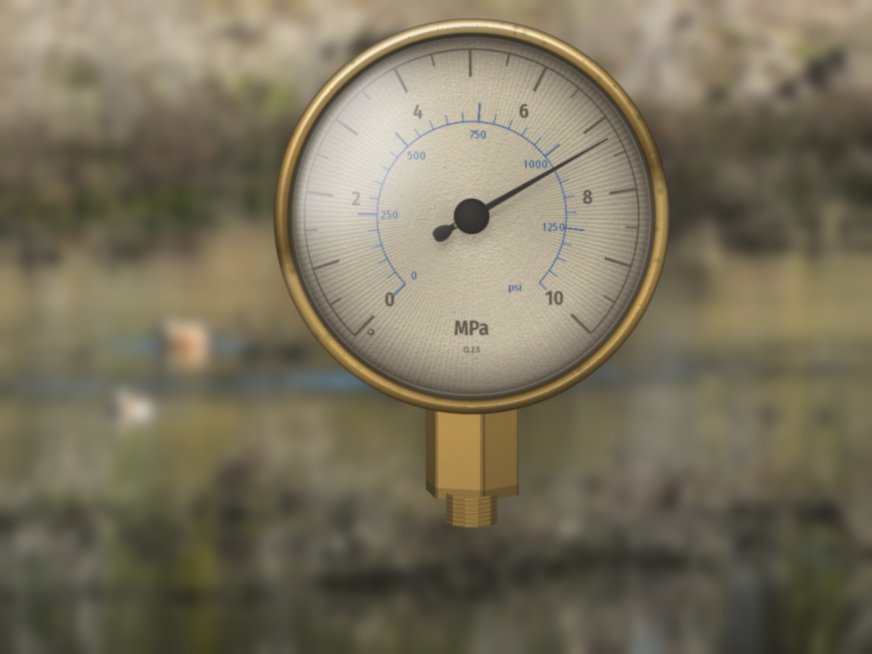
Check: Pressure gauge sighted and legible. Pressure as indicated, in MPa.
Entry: 7.25 MPa
